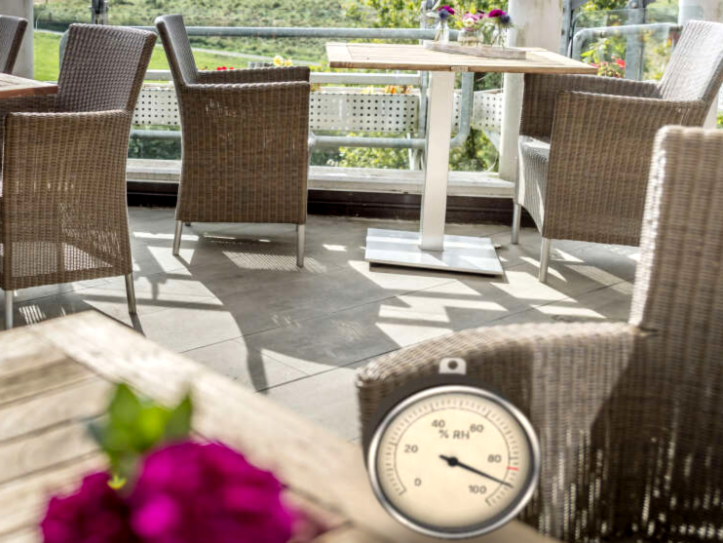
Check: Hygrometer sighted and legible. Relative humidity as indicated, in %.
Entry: 90 %
